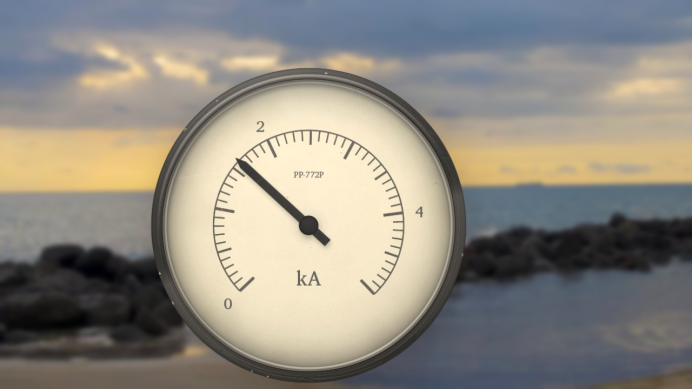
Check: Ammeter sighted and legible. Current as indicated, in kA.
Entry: 1.6 kA
